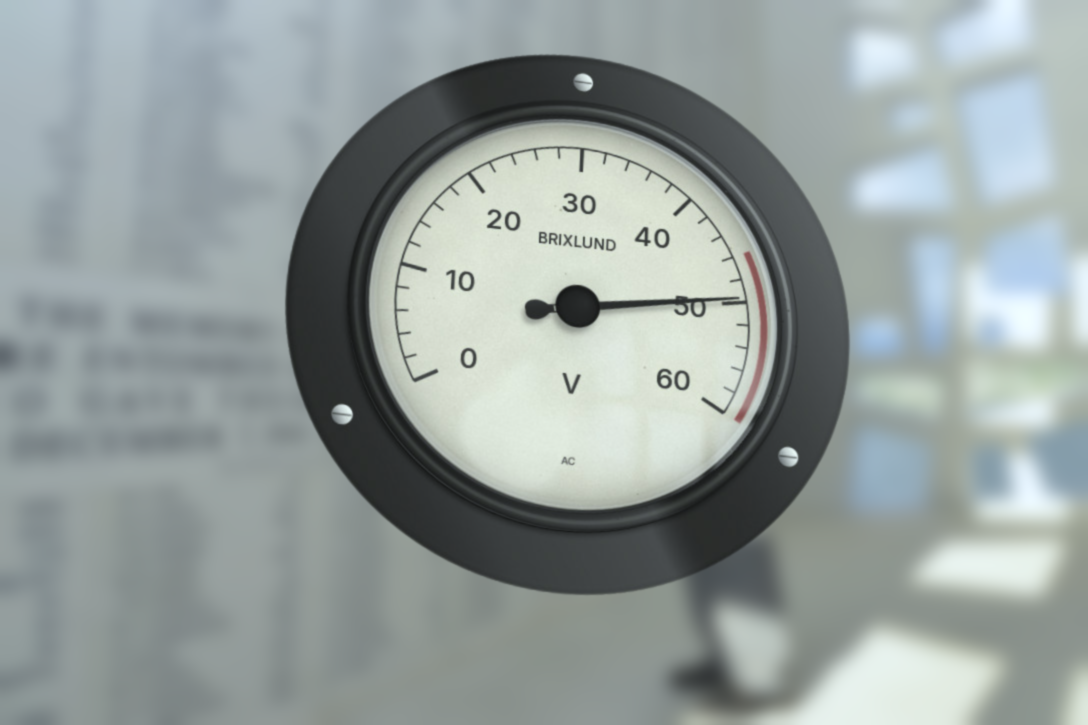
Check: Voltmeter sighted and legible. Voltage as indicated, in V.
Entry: 50 V
